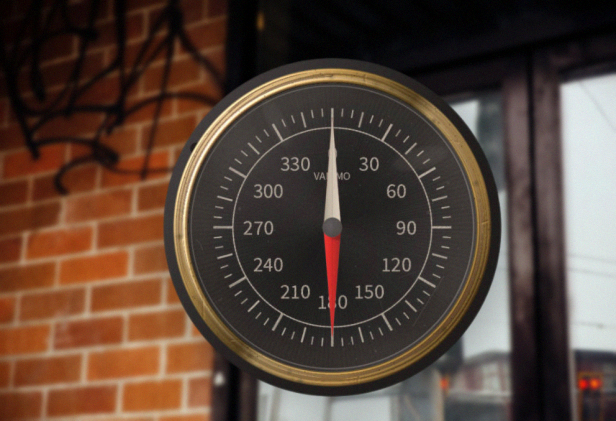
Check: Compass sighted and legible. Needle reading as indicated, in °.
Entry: 180 °
